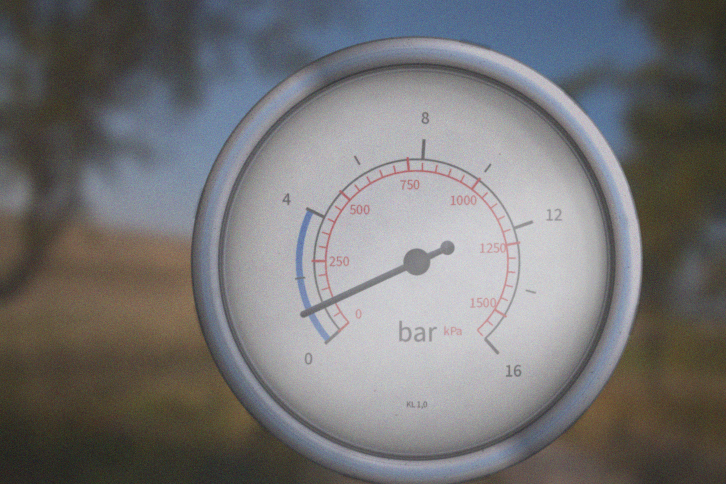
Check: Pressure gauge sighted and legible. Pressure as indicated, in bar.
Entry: 1 bar
